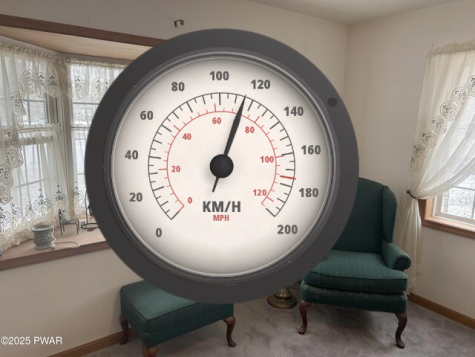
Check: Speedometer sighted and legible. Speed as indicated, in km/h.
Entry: 115 km/h
